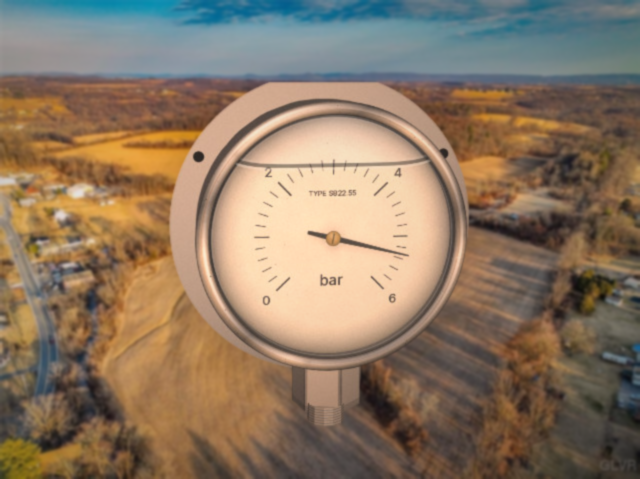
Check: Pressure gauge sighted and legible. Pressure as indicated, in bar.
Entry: 5.3 bar
